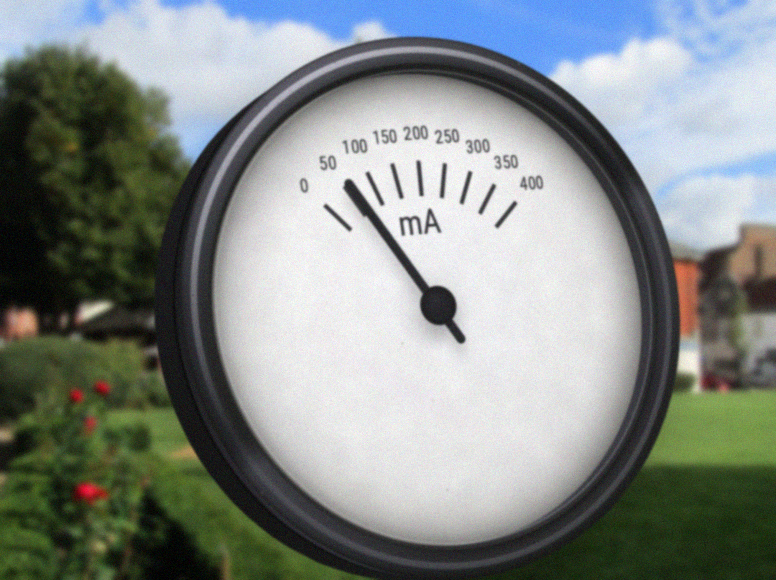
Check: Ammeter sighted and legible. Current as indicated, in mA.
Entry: 50 mA
